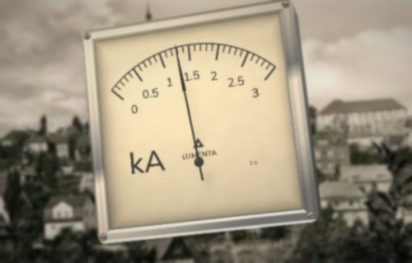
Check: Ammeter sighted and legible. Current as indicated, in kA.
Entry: 1.3 kA
